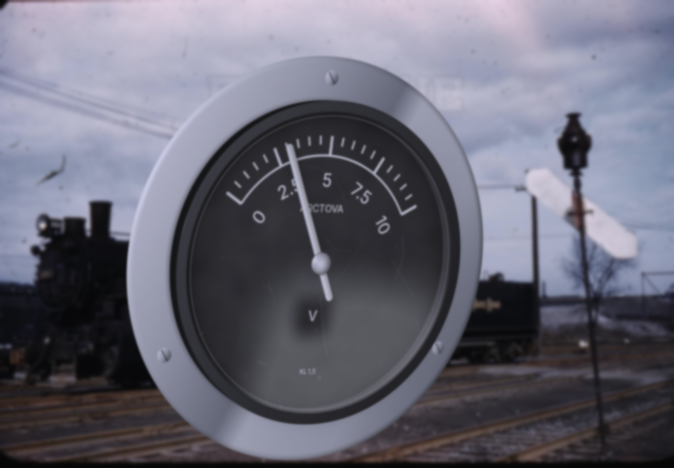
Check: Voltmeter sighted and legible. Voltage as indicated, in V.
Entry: 3 V
